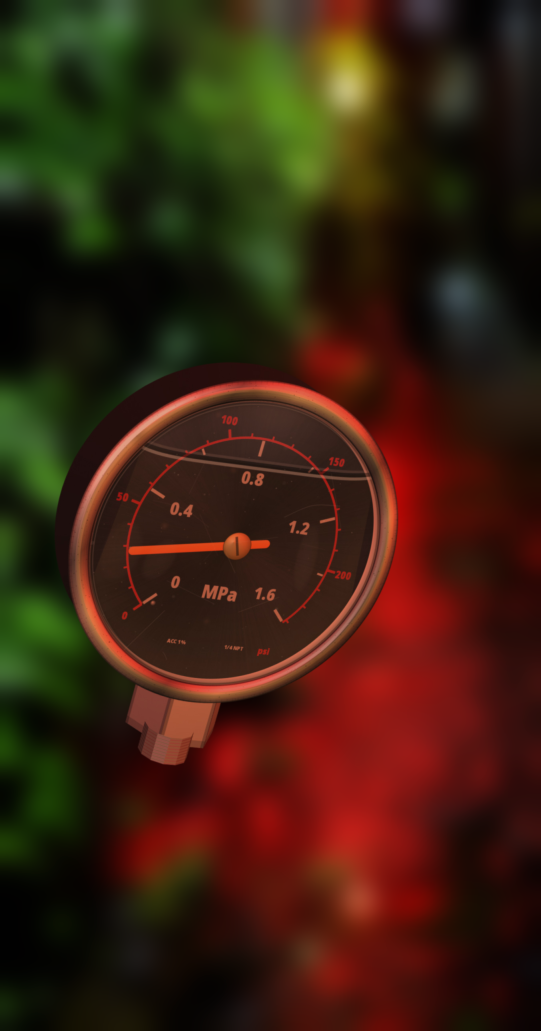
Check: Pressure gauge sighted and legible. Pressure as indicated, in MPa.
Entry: 0.2 MPa
